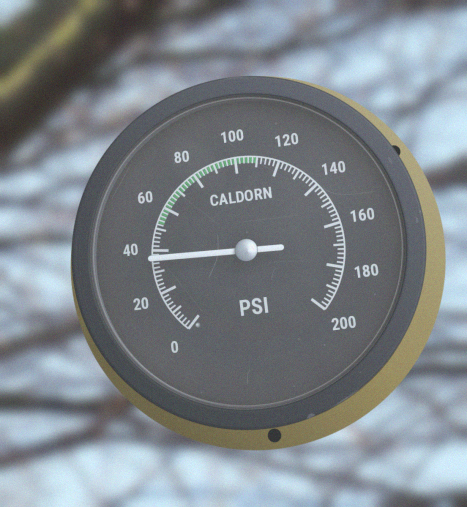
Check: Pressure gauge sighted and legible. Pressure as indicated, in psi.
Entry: 36 psi
